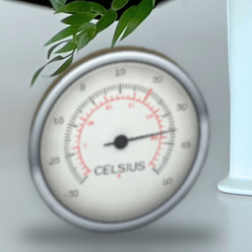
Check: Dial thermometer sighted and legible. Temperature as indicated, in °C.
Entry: 35 °C
